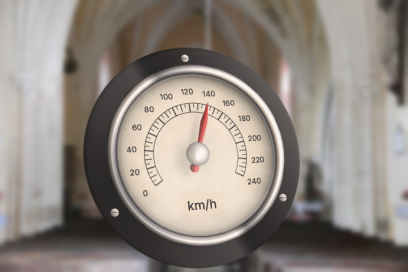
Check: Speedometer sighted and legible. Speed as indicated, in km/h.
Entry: 140 km/h
